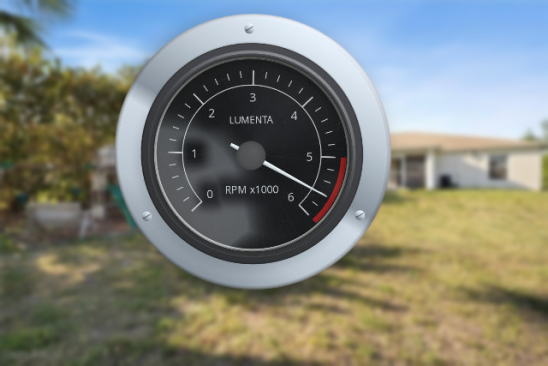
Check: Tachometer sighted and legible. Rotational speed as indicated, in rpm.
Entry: 5600 rpm
